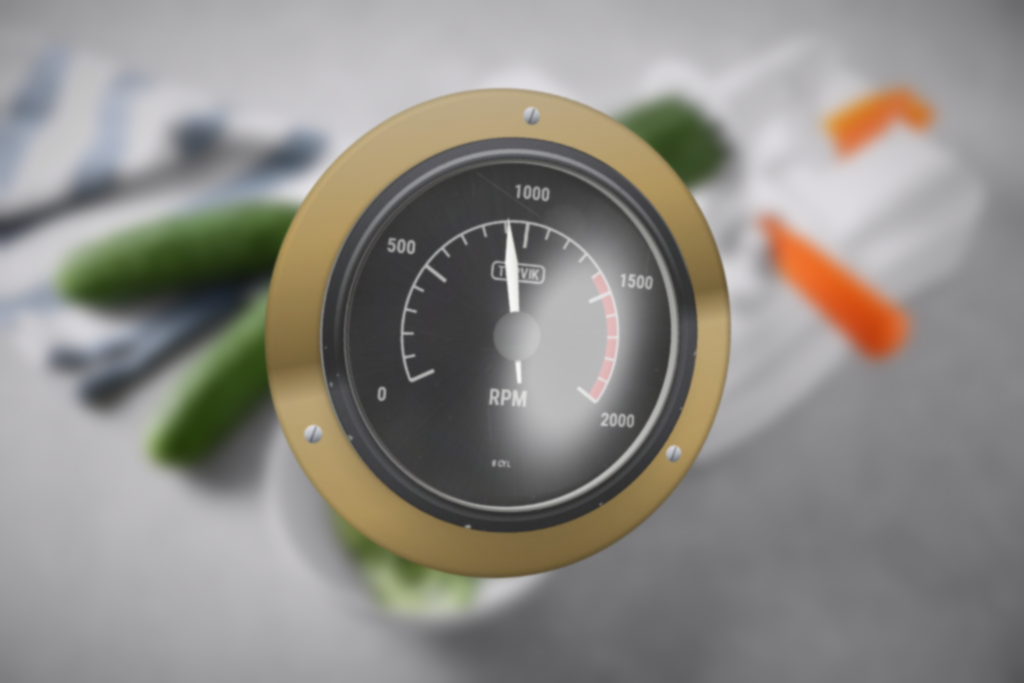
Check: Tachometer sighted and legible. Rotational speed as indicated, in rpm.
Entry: 900 rpm
